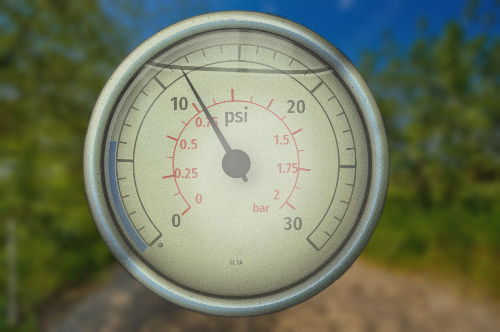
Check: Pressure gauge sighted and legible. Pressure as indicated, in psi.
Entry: 11.5 psi
